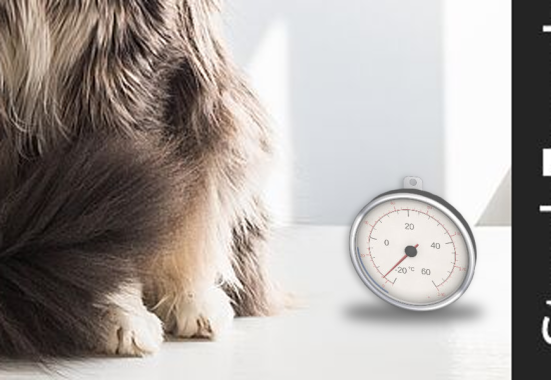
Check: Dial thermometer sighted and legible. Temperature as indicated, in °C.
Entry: -16 °C
